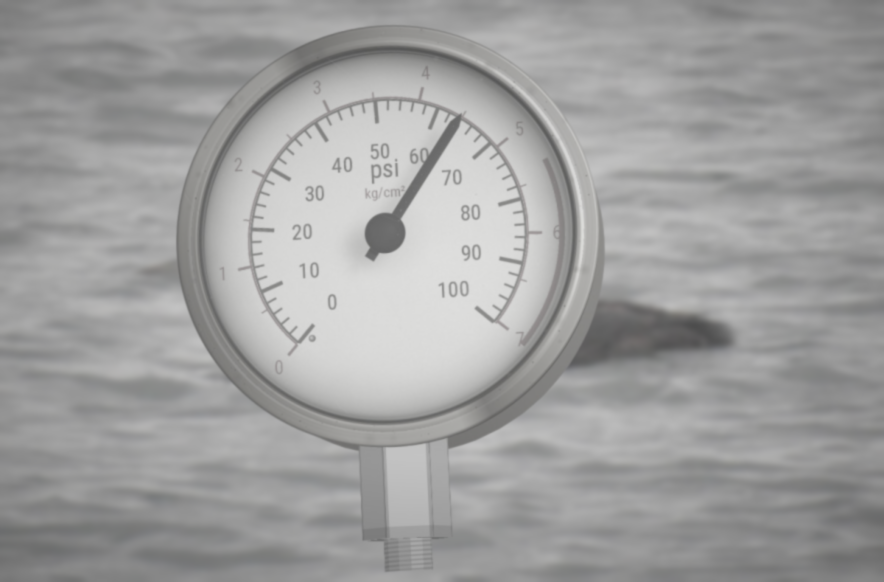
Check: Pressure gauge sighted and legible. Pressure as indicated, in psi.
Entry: 64 psi
